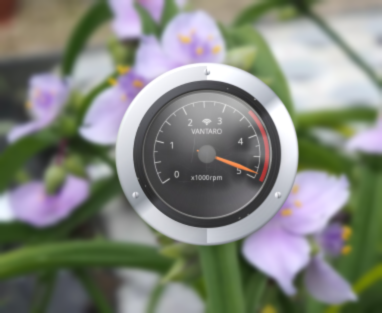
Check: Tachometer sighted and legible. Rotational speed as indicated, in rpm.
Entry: 4875 rpm
